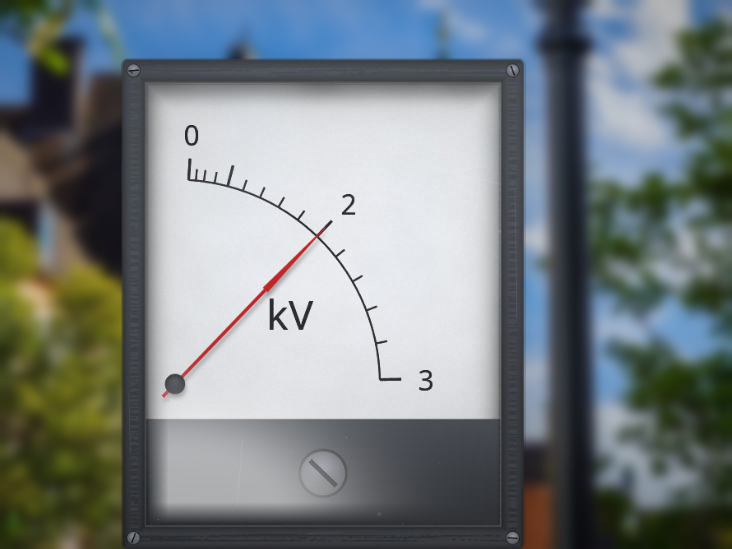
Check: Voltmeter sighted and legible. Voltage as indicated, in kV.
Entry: 2 kV
